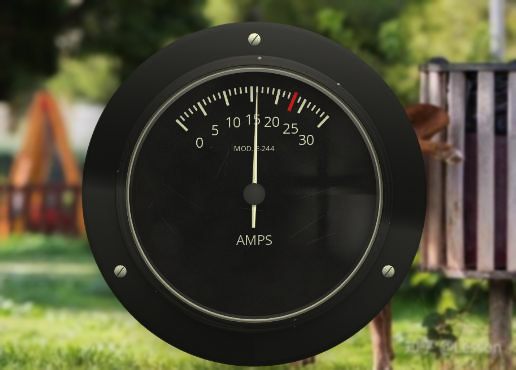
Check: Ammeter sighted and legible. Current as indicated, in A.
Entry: 16 A
